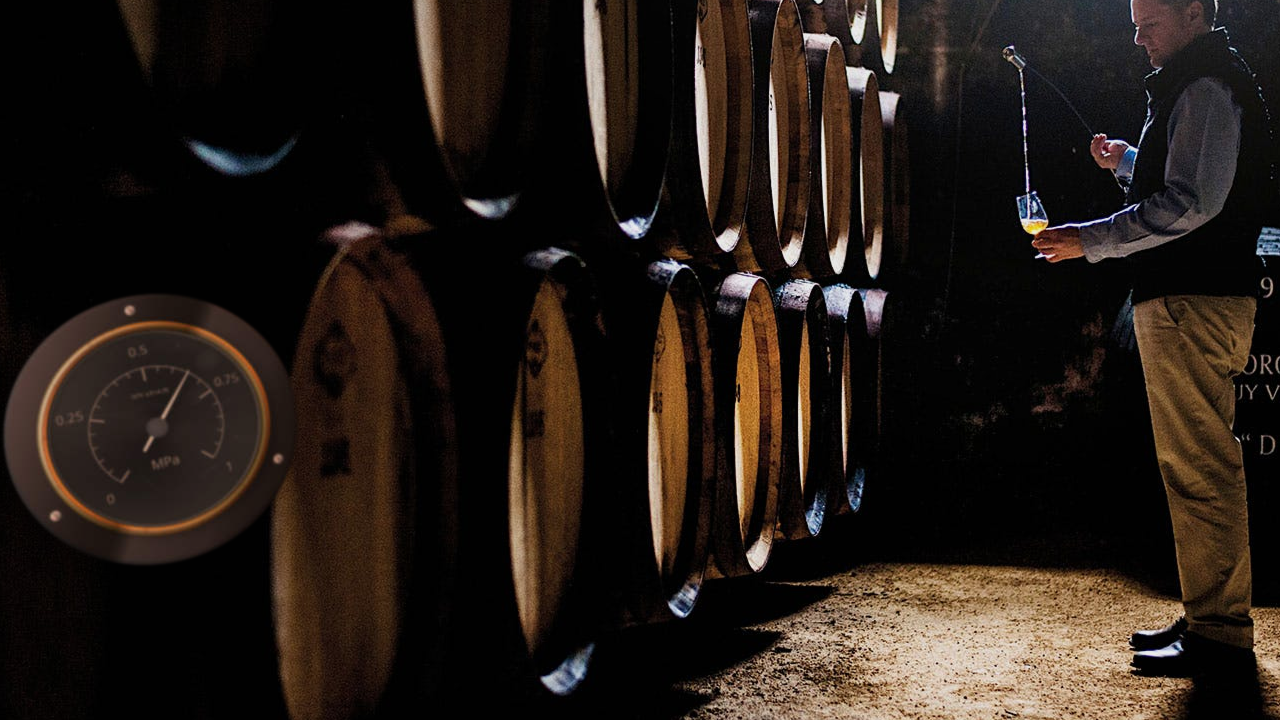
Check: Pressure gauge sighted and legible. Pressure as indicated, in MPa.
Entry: 0.65 MPa
